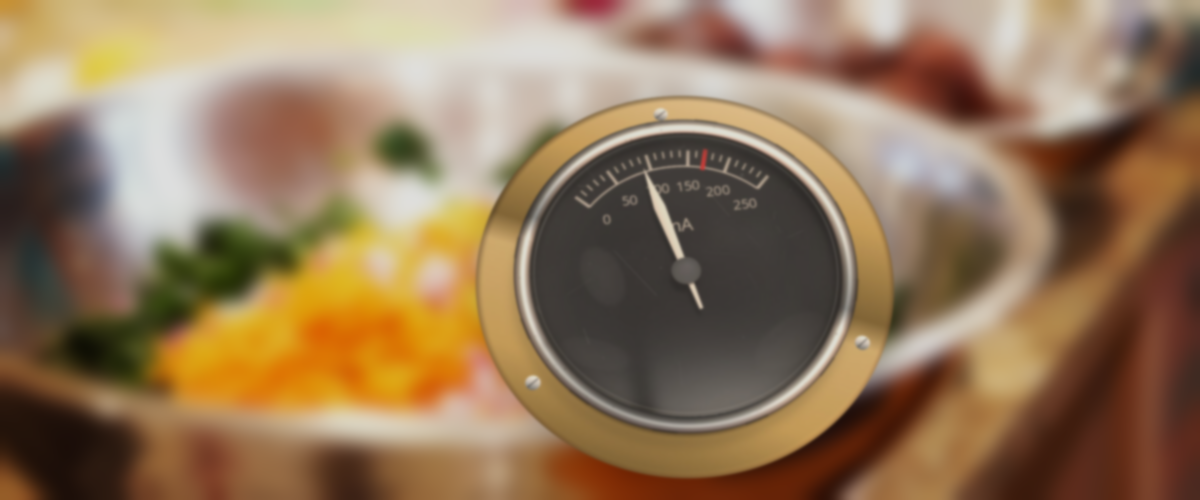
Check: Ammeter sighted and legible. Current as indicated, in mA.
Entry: 90 mA
